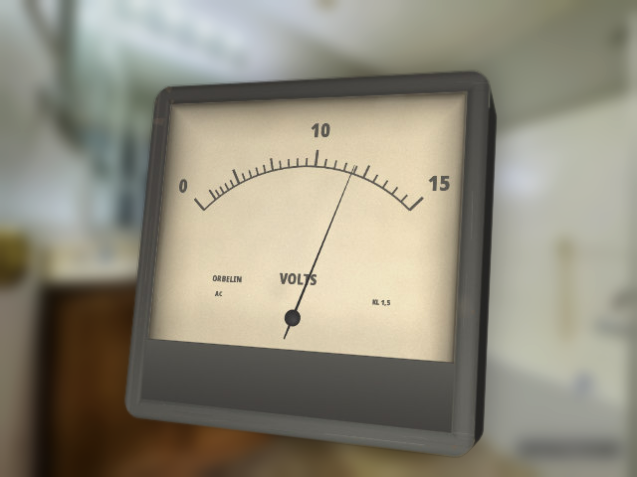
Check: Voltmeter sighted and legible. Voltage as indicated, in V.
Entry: 12 V
